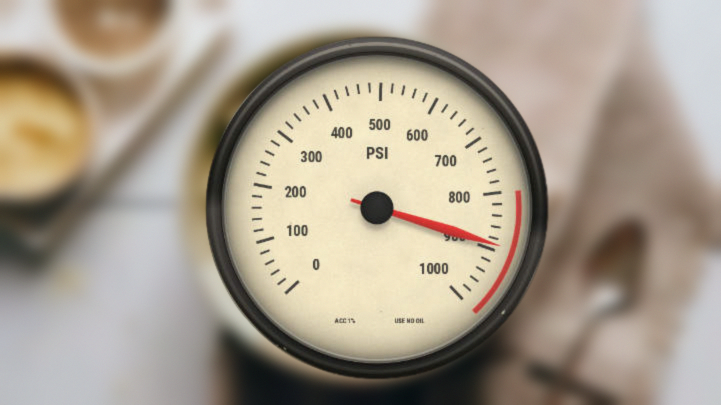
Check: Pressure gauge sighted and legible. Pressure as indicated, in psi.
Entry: 890 psi
